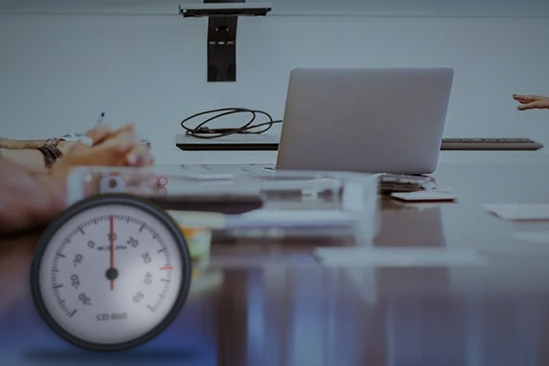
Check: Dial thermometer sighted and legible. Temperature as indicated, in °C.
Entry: 10 °C
